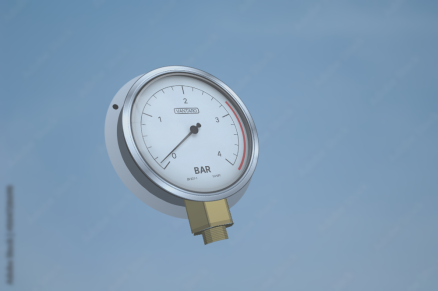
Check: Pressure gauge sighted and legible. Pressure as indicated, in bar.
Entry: 0.1 bar
